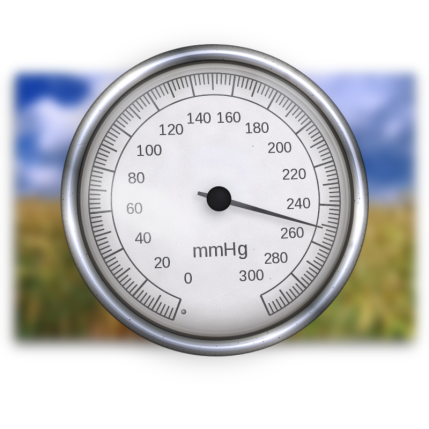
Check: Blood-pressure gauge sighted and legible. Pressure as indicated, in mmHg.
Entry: 252 mmHg
